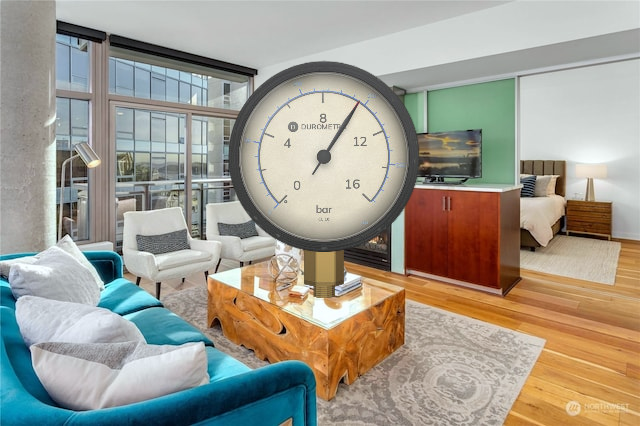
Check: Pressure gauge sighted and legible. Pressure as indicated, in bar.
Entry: 10 bar
